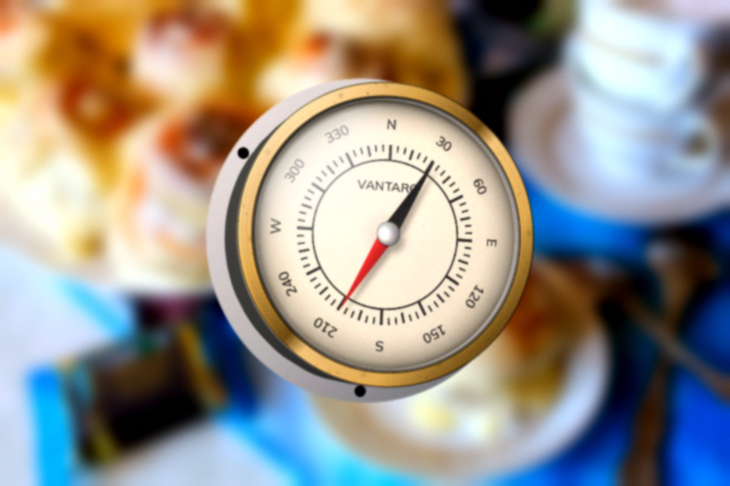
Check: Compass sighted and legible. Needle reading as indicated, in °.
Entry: 210 °
